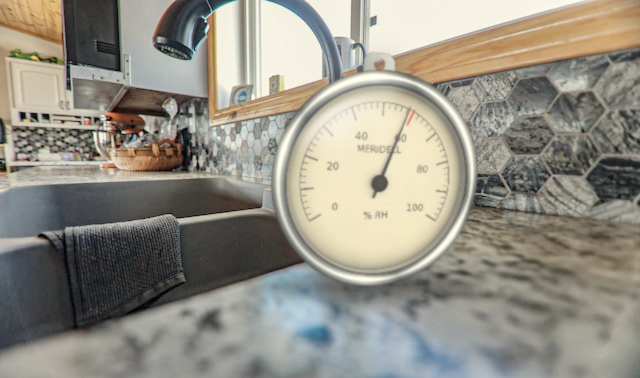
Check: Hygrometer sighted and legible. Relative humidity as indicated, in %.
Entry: 58 %
